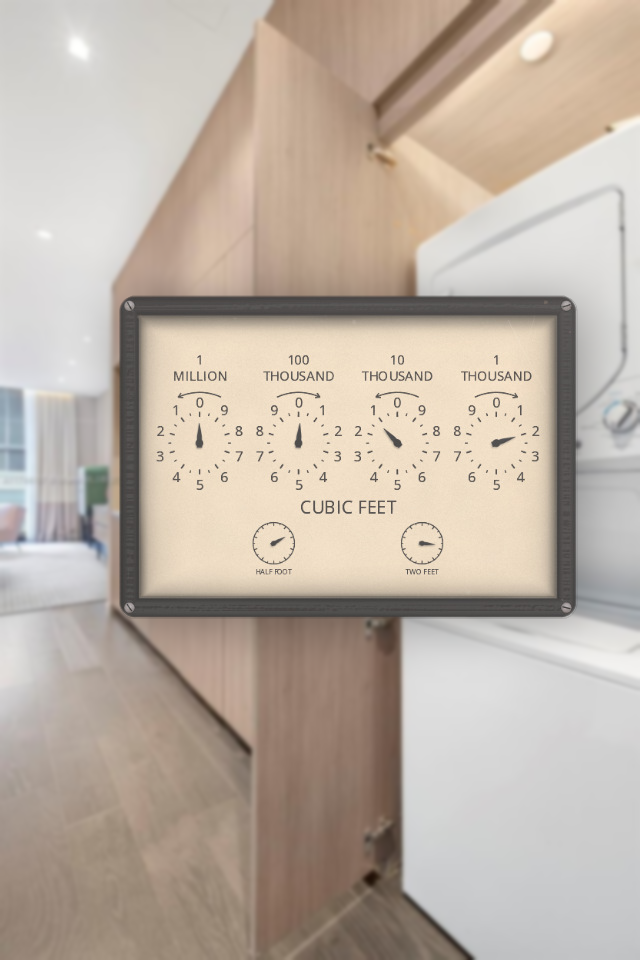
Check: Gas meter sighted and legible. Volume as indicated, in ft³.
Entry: 1200 ft³
